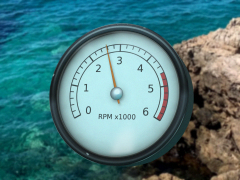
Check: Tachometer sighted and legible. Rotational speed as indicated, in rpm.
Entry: 2600 rpm
